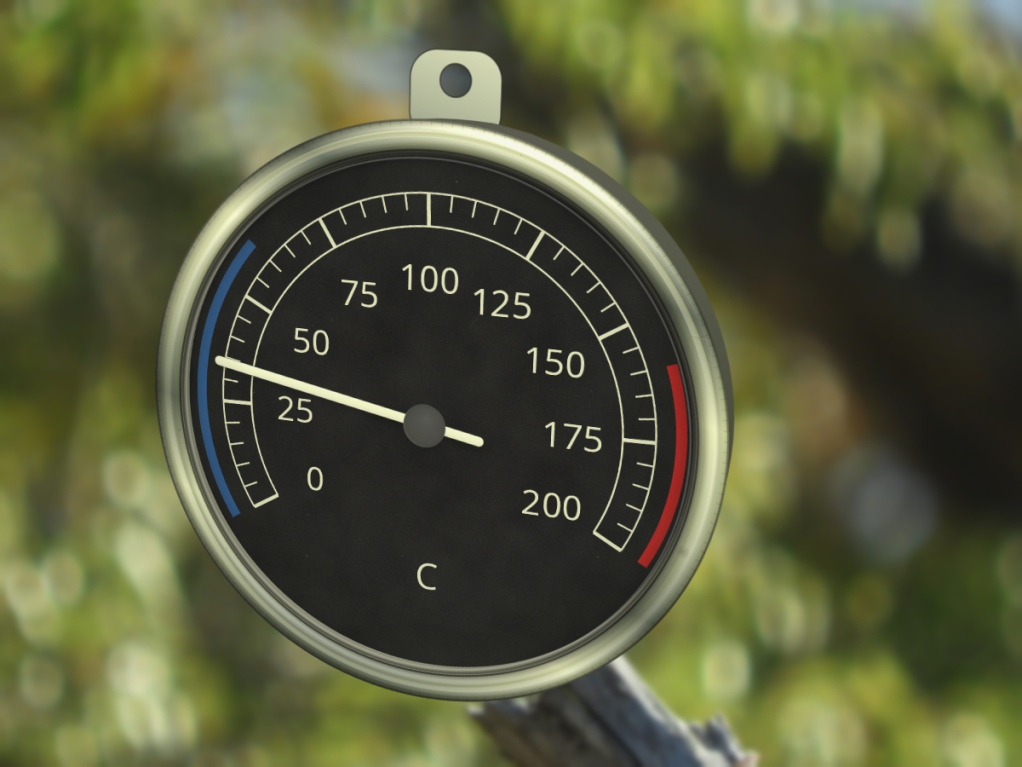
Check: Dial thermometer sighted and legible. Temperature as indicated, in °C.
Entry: 35 °C
